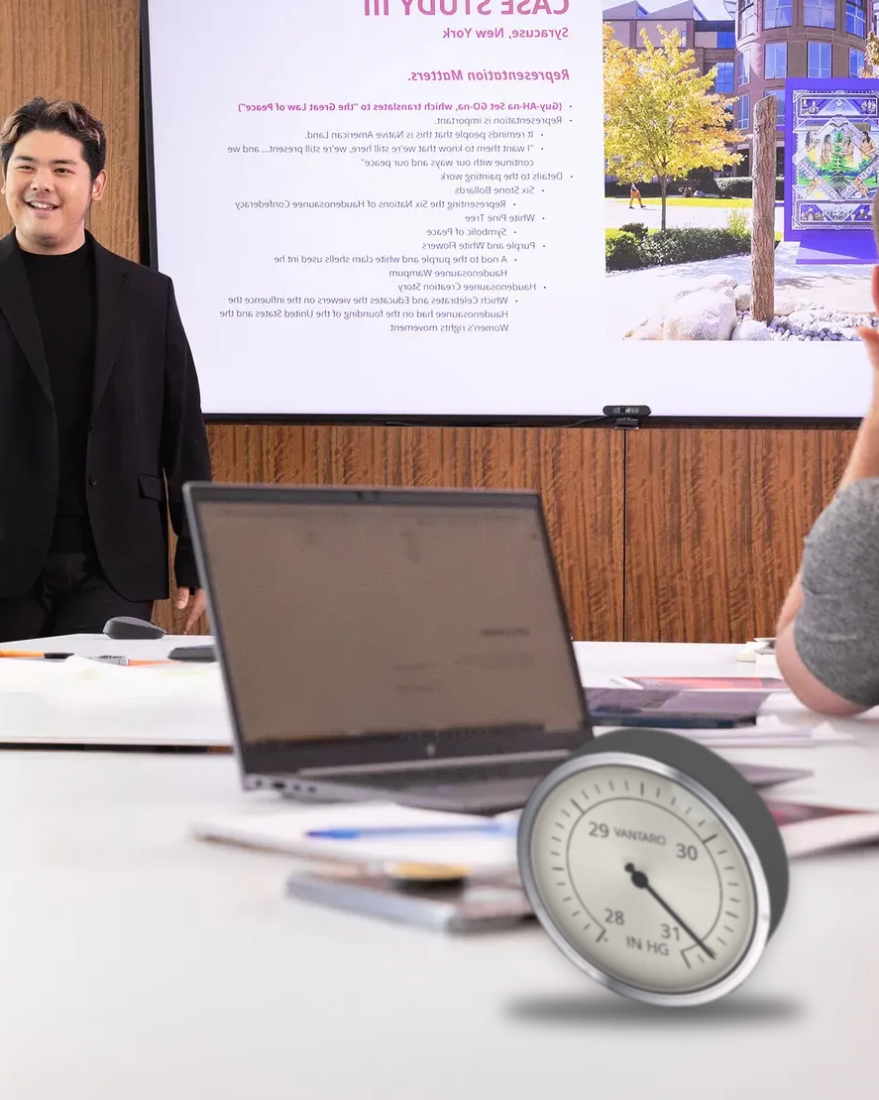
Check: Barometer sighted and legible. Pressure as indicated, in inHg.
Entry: 30.8 inHg
